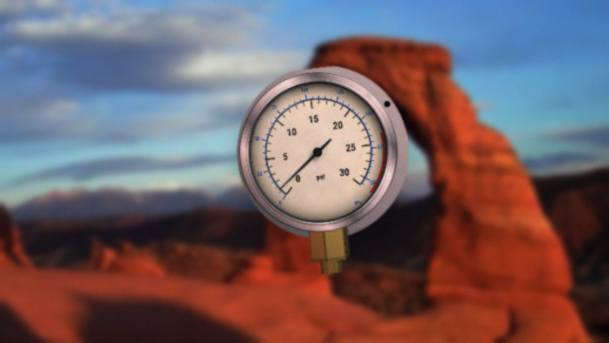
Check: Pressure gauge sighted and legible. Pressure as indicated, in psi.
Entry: 1 psi
